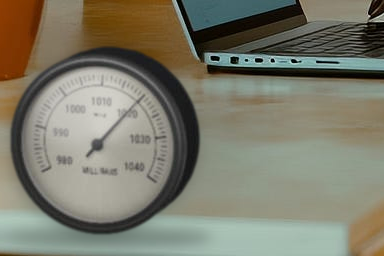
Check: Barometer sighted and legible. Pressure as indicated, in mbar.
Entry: 1020 mbar
